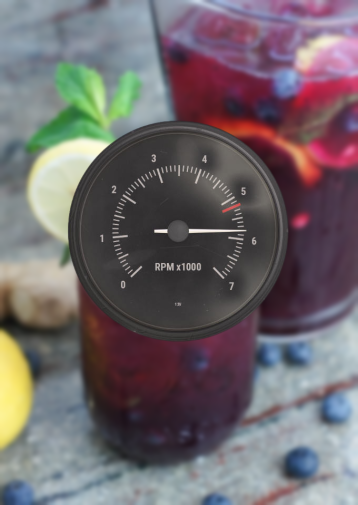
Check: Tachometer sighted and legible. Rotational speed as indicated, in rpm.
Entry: 5800 rpm
